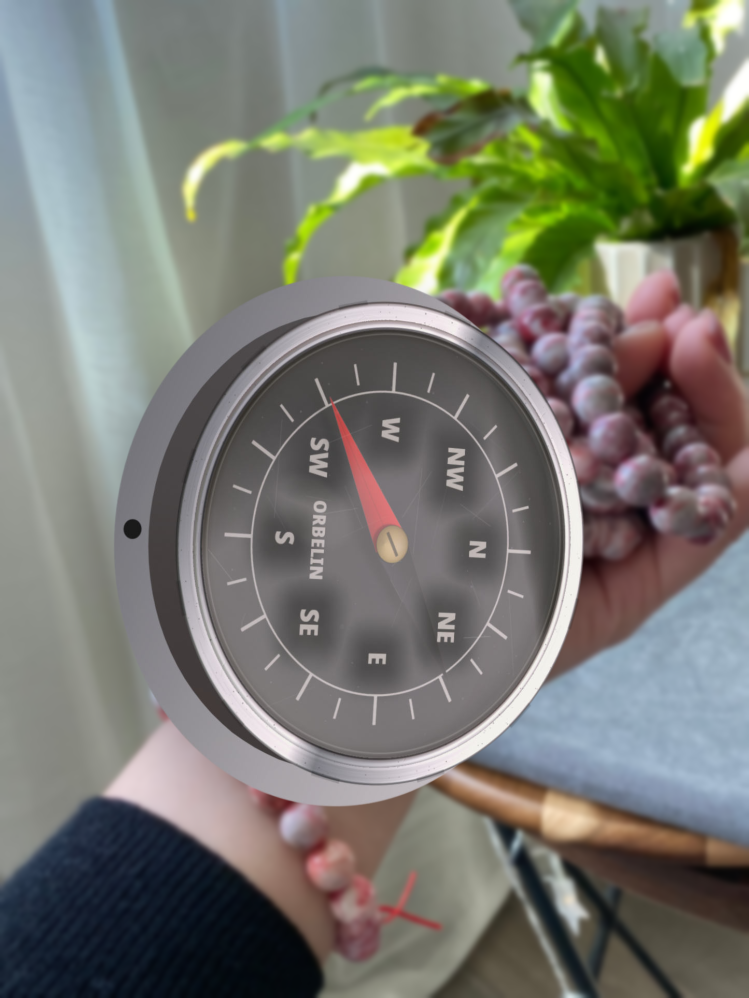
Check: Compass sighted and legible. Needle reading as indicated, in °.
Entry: 240 °
